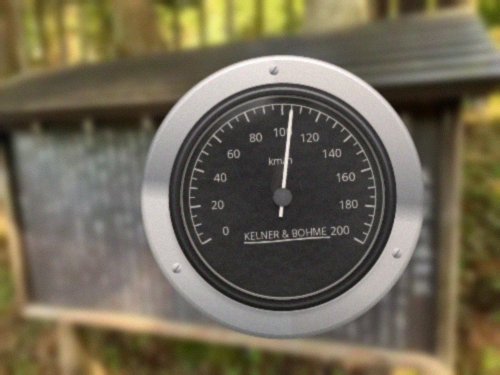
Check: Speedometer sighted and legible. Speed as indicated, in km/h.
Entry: 105 km/h
